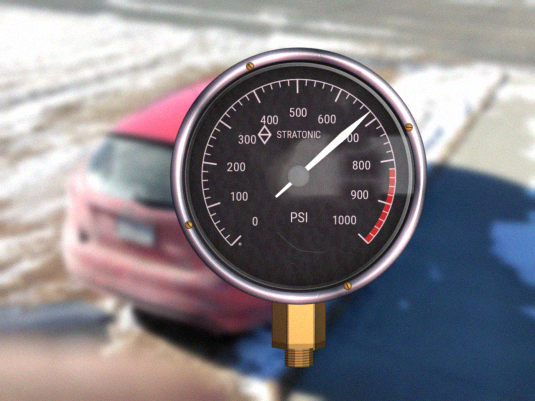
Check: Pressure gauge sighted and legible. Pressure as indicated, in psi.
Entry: 680 psi
